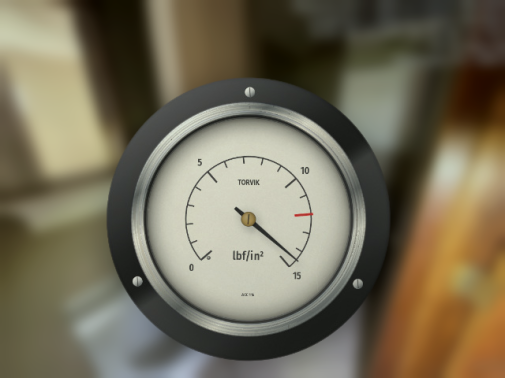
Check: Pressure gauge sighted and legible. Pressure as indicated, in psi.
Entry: 14.5 psi
